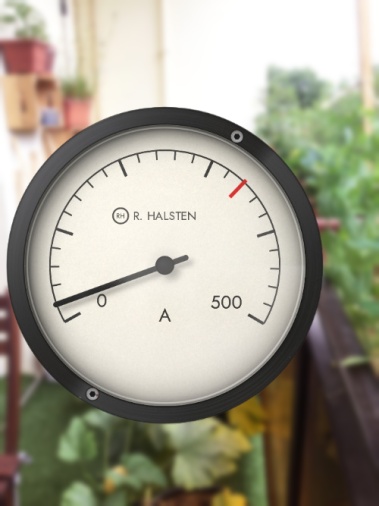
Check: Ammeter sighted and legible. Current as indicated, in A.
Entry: 20 A
